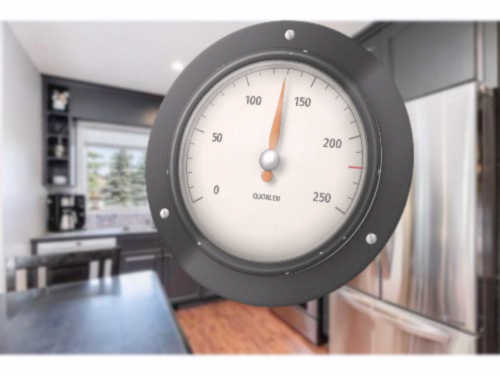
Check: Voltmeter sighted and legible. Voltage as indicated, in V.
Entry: 130 V
